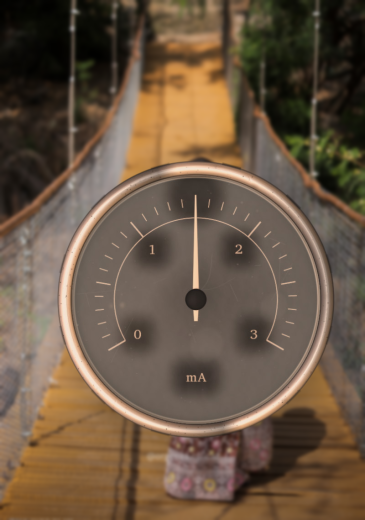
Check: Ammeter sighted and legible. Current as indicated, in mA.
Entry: 1.5 mA
